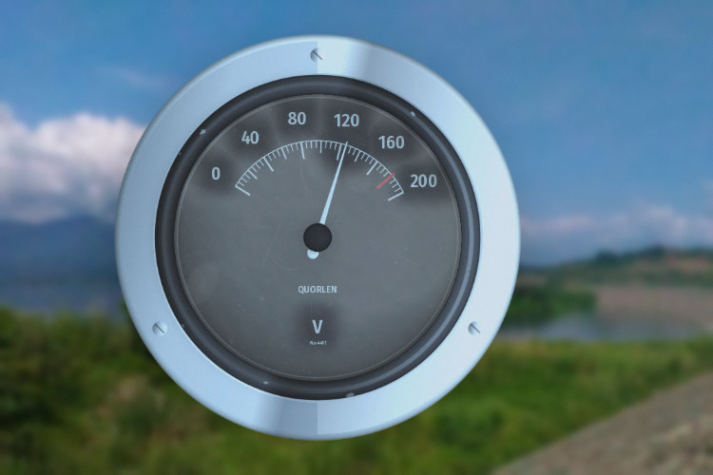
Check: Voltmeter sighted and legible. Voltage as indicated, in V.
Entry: 125 V
